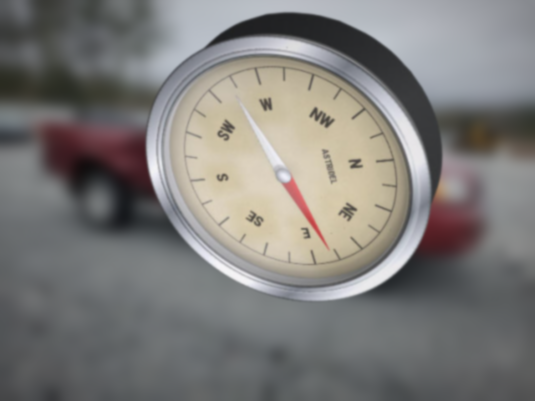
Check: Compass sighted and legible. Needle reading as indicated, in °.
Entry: 75 °
